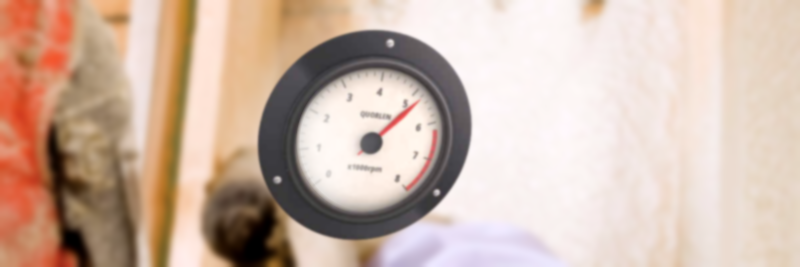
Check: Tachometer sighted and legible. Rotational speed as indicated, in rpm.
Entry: 5200 rpm
